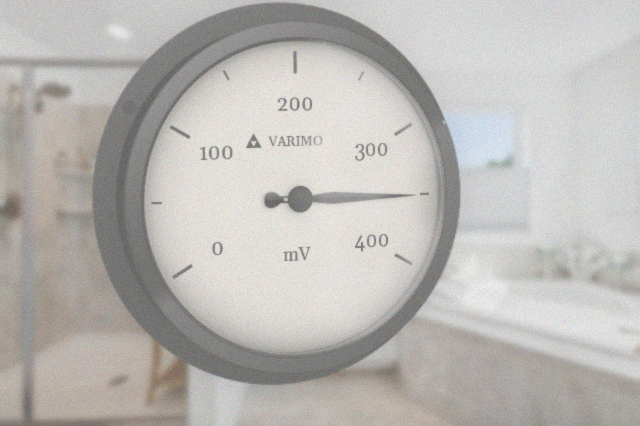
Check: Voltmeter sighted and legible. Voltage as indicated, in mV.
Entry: 350 mV
